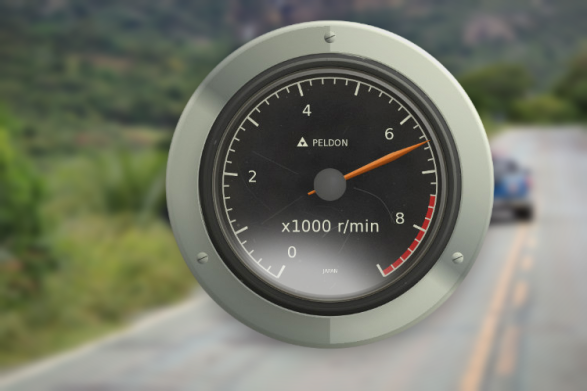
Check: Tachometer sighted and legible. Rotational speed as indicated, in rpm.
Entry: 6500 rpm
